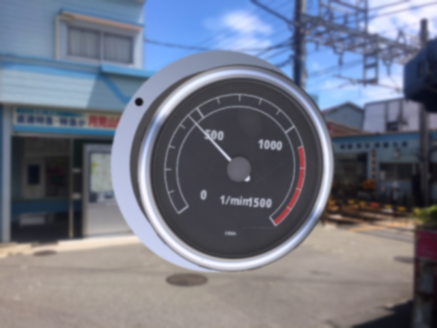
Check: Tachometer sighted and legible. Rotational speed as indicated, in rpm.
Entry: 450 rpm
